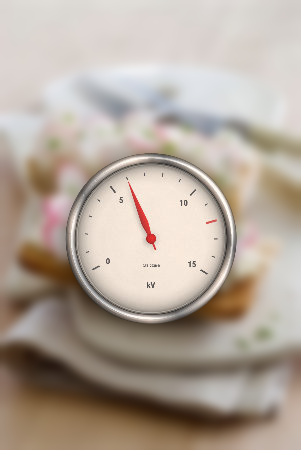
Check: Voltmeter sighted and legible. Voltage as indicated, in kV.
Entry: 6 kV
